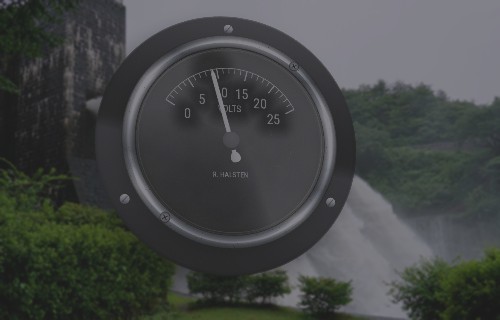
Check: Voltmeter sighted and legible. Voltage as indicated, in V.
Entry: 9 V
